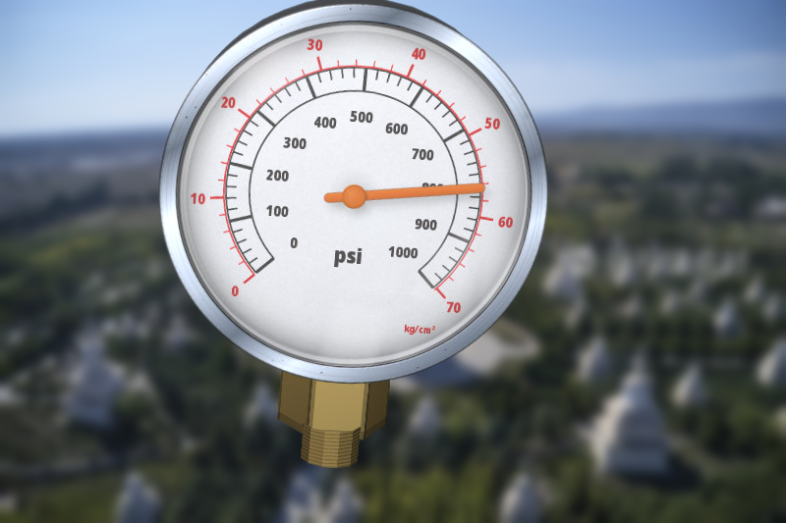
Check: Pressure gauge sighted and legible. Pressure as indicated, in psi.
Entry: 800 psi
